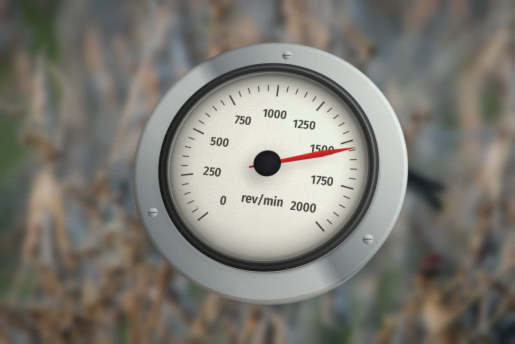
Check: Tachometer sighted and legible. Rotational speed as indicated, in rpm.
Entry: 1550 rpm
